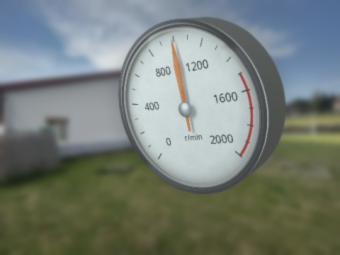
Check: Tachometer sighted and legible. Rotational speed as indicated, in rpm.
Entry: 1000 rpm
